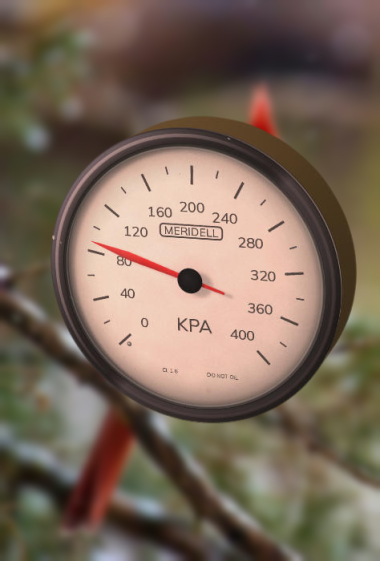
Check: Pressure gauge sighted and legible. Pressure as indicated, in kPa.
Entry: 90 kPa
